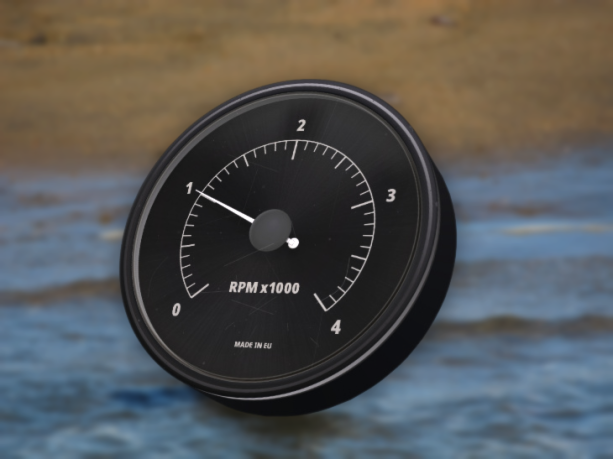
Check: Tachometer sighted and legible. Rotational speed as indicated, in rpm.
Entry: 1000 rpm
